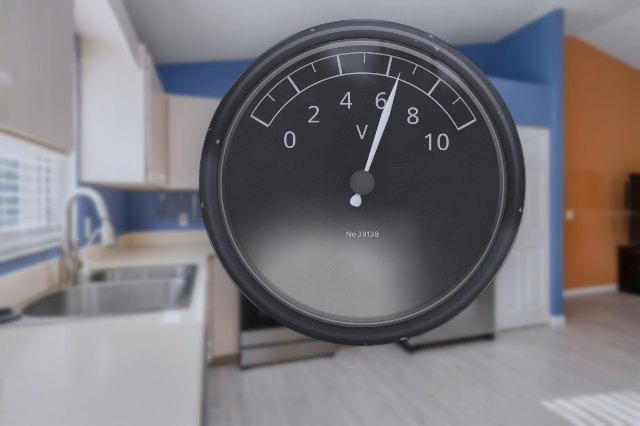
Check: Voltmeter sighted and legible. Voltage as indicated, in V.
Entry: 6.5 V
